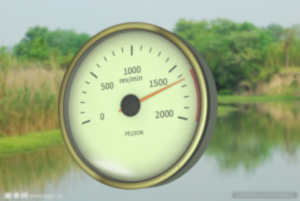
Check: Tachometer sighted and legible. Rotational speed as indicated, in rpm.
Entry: 1650 rpm
